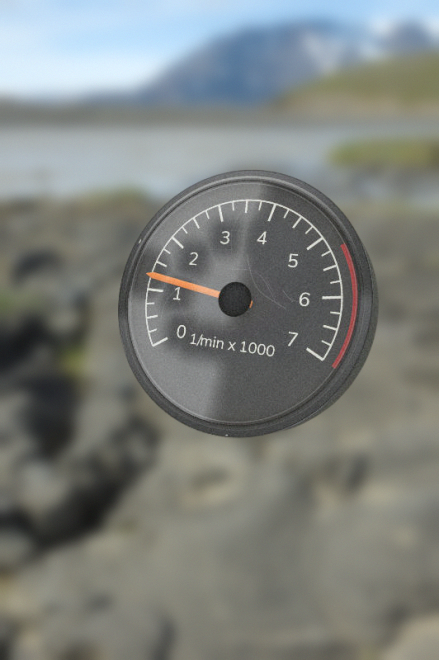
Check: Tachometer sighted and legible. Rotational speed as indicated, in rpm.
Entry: 1250 rpm
